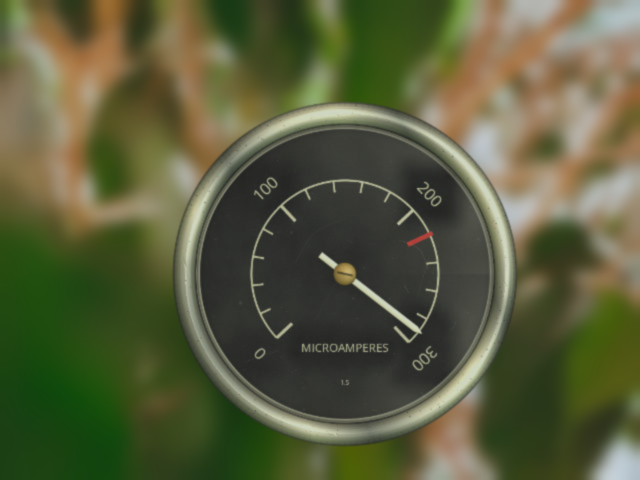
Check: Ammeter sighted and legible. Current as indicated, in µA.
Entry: 290 µA
